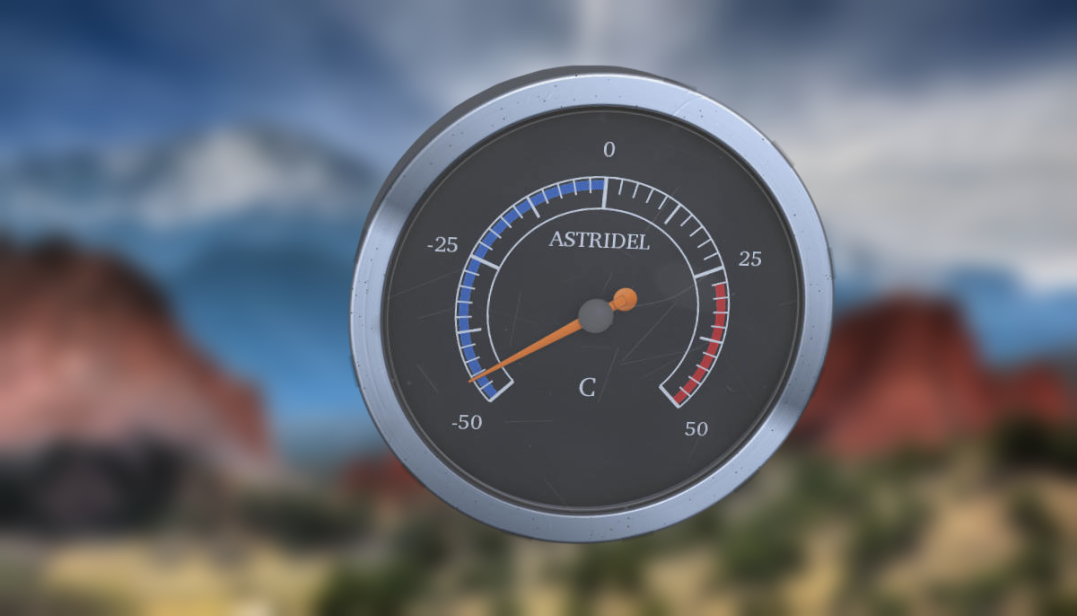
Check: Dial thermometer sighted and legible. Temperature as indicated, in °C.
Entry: -45 °C
